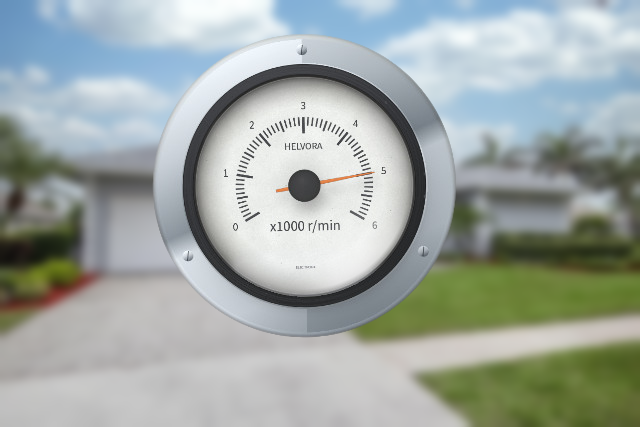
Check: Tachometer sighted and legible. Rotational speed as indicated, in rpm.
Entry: 5000 rpm
